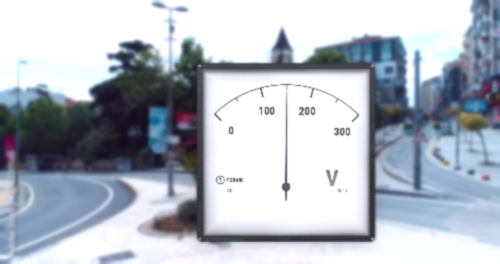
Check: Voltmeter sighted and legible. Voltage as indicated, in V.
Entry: 150 V
